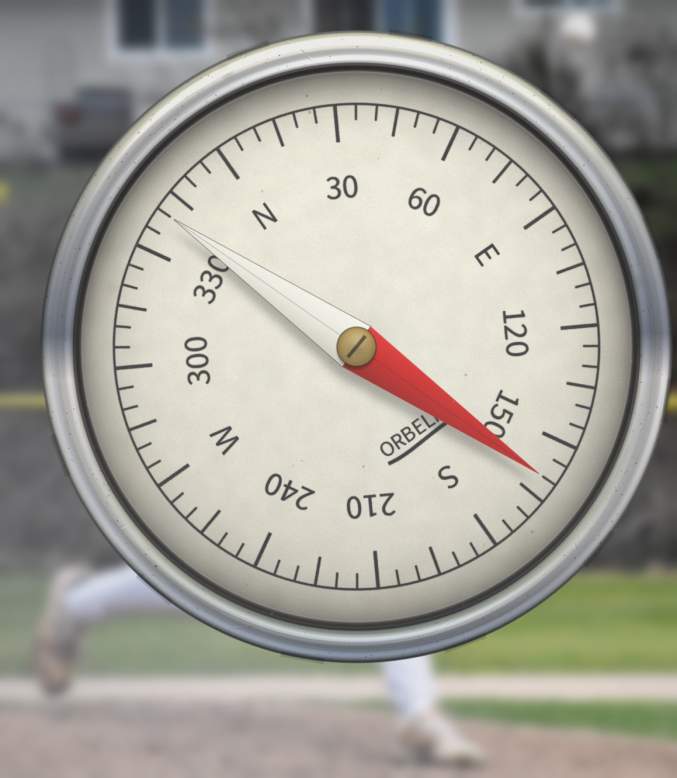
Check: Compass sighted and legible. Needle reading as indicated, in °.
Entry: 160 °
